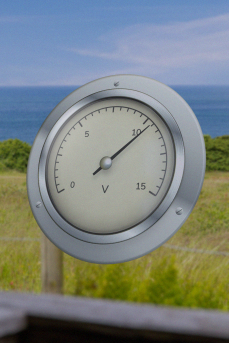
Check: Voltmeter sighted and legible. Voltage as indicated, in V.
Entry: 10.5 V
